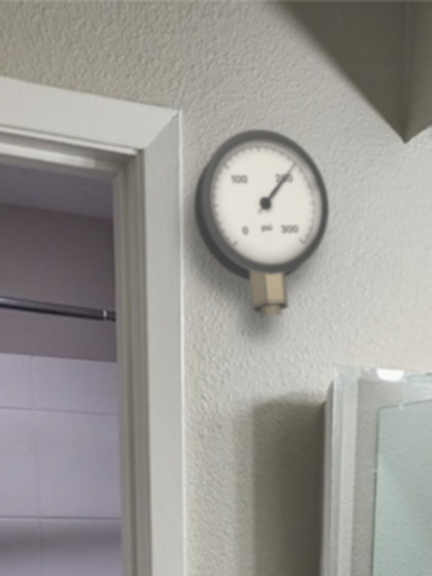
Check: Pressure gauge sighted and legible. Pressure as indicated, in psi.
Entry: 200 psi
